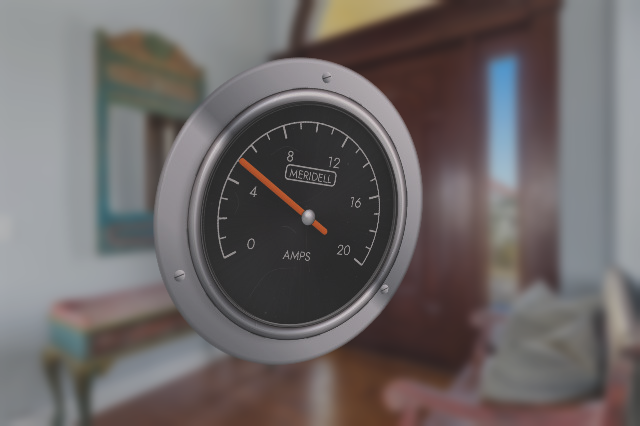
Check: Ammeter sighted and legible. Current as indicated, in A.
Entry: 5 A
